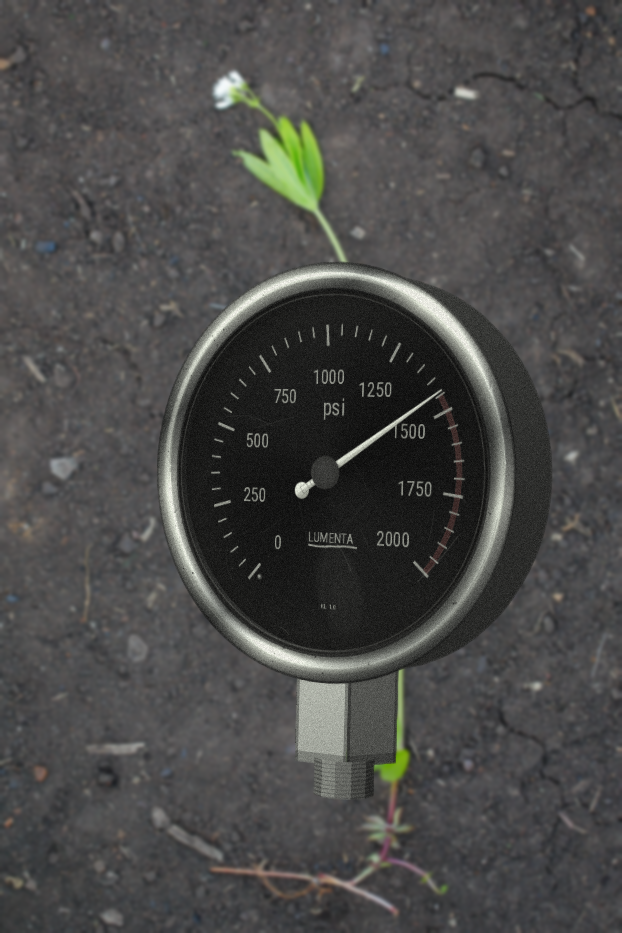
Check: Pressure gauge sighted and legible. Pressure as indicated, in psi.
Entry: 1450 psi
